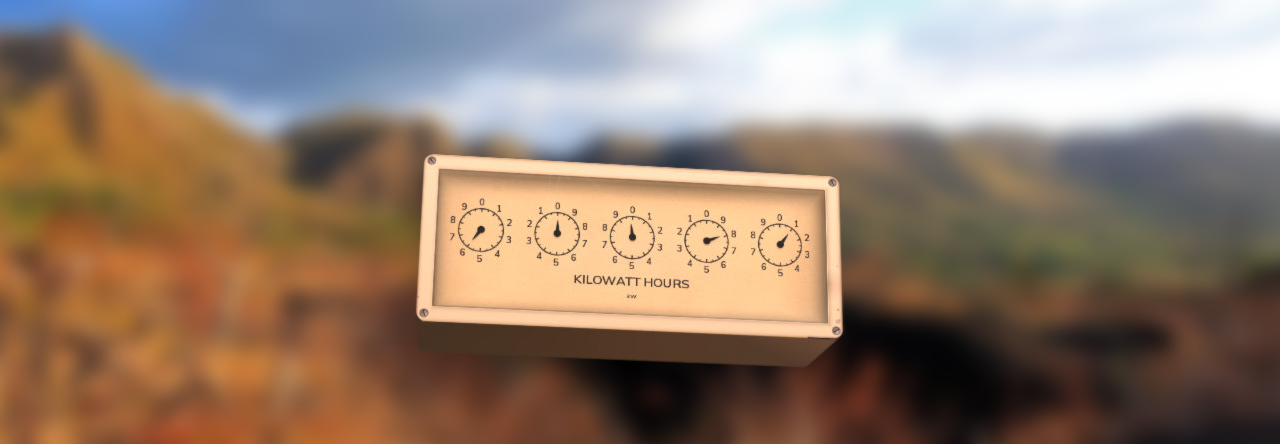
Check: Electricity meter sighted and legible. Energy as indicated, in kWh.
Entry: 59981 kWh
